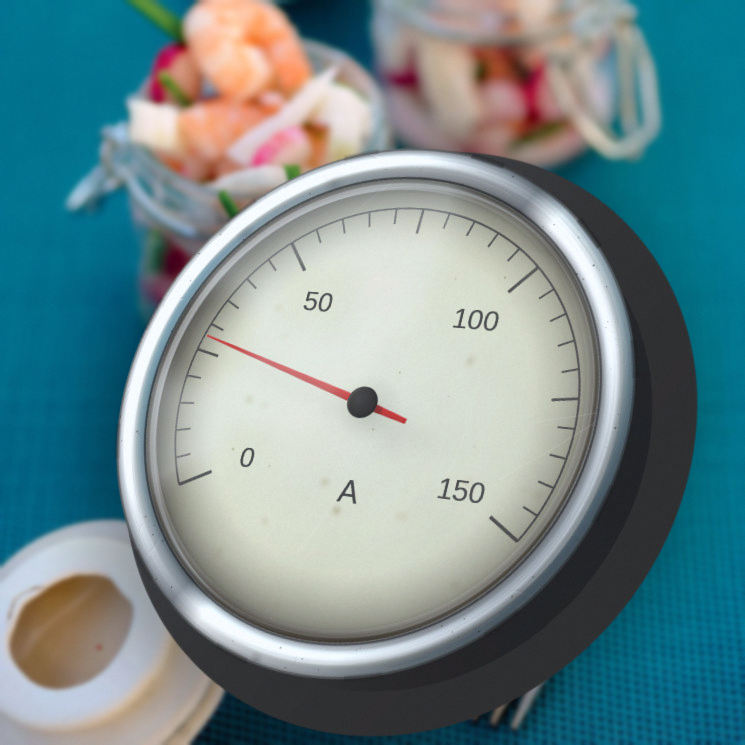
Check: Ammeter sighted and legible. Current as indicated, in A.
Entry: 27.5 A
